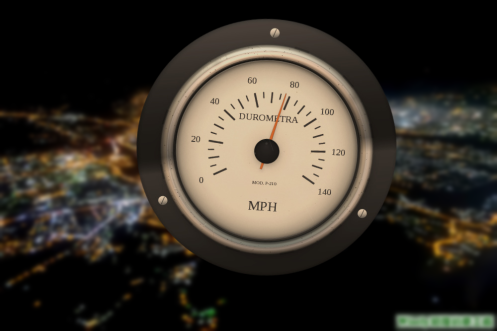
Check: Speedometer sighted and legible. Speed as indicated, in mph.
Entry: 77.5 mph
